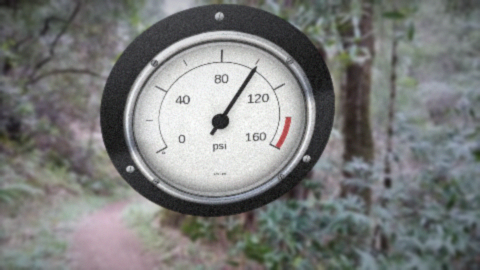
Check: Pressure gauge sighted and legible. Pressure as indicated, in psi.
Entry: 100 psi
